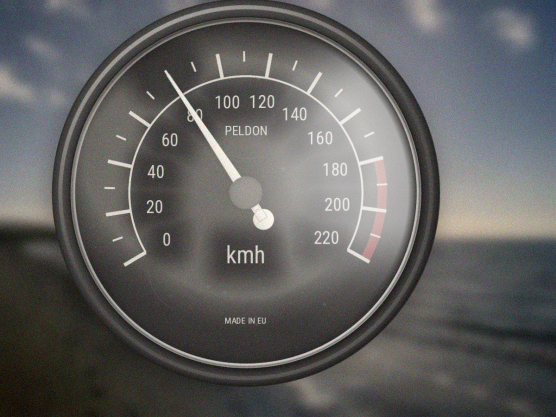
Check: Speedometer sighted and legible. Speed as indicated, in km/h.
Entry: 80 km/h
